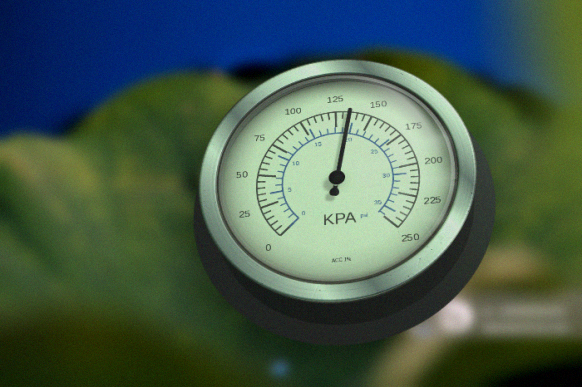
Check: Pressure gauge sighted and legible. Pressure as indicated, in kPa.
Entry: 135 kPa
